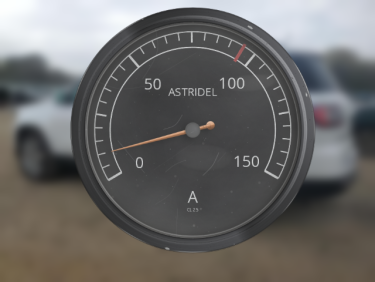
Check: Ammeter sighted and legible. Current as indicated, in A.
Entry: 10 A
